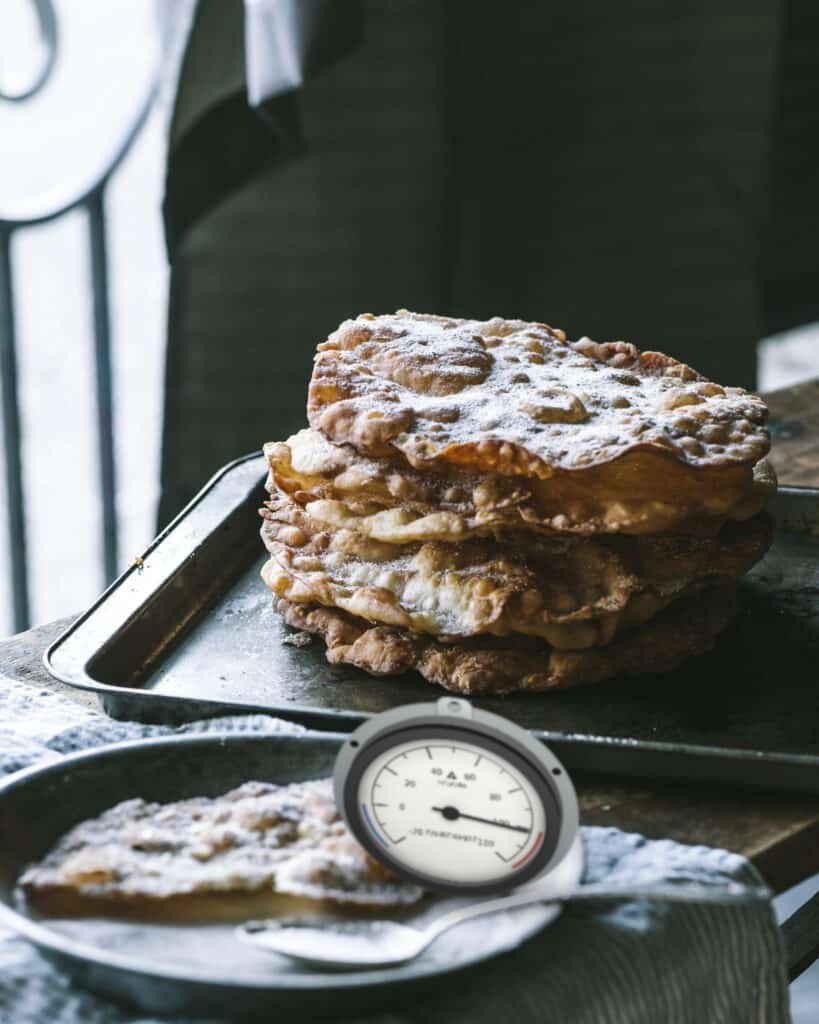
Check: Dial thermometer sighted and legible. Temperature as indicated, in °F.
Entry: 100 °F
